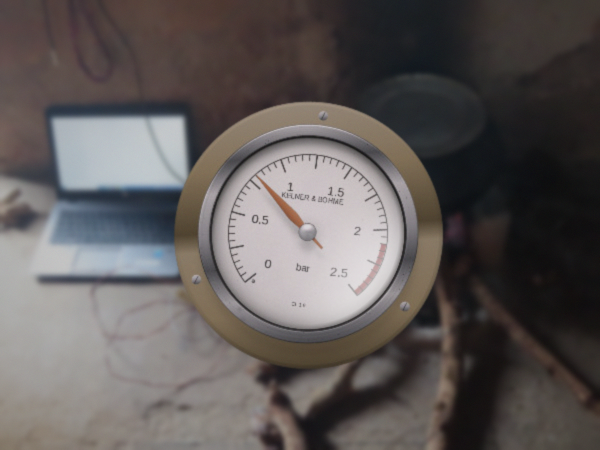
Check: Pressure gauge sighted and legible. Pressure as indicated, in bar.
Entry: 0.8 bar
